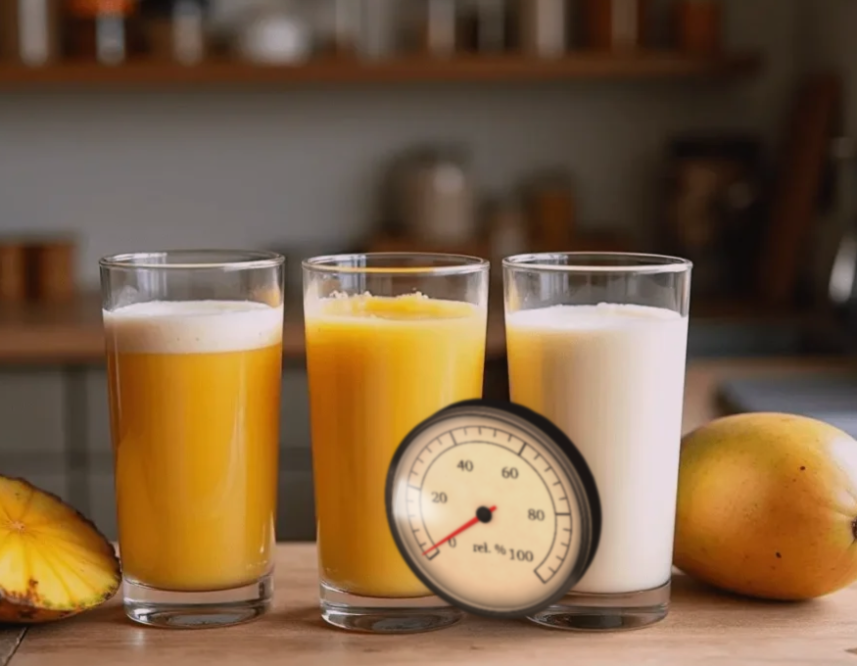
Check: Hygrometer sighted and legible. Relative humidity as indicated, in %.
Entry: 2 %
